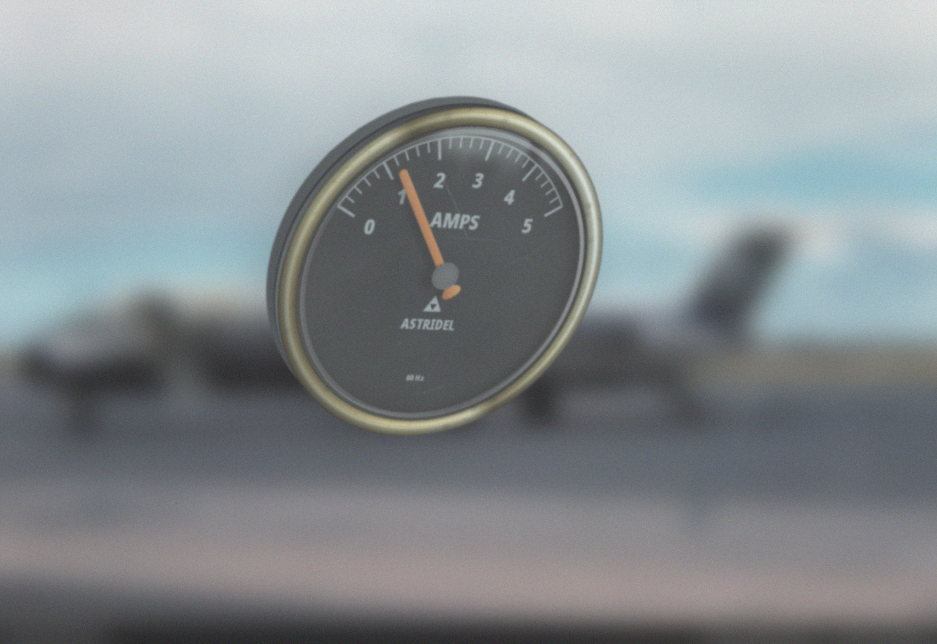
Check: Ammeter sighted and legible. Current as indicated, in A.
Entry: 1.2 A
